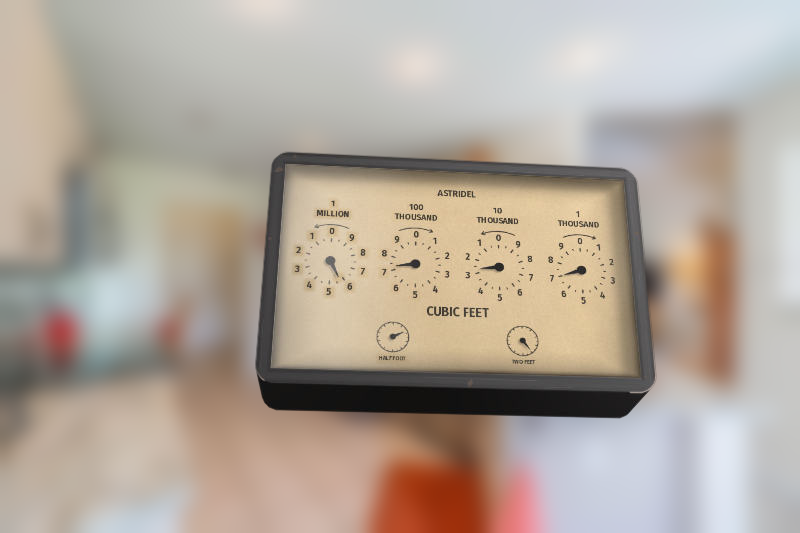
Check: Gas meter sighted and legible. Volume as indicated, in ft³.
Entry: 572700 ft³
